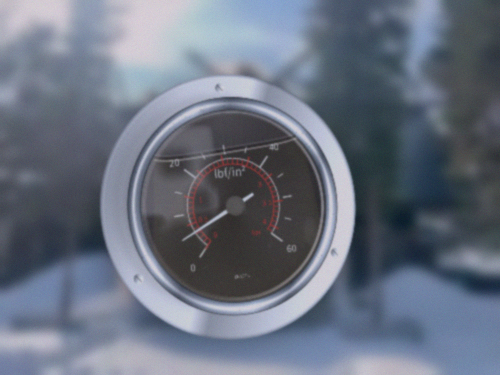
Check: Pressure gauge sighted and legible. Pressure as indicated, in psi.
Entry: 5 psi
